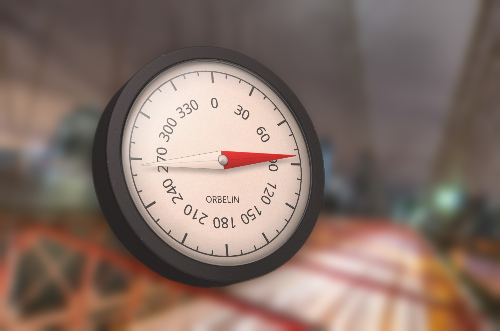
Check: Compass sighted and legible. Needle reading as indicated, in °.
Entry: 85 °
